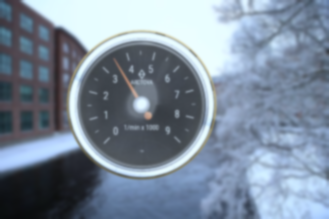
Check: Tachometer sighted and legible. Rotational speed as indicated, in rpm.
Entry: 3500 rpm
